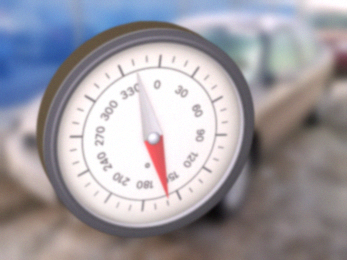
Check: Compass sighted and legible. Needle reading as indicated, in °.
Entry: 160 °
